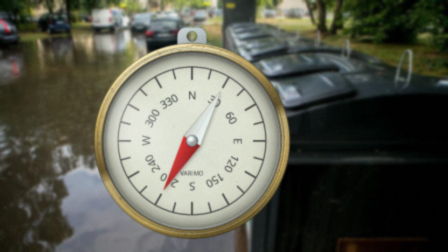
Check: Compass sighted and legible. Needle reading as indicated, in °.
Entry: 210 °
